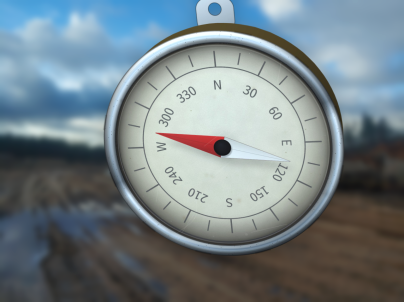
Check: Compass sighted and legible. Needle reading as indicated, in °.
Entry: 285 °
